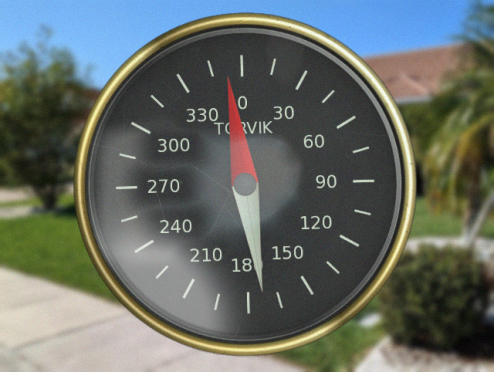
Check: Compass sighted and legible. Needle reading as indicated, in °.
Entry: 352.5 °
